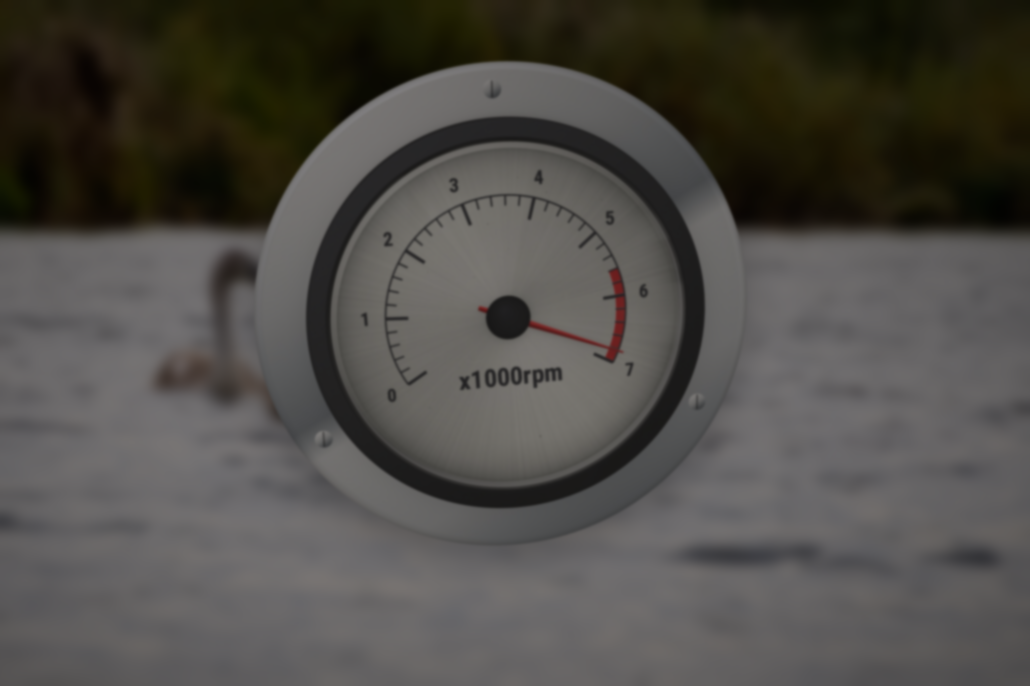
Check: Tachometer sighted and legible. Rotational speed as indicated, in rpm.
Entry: 6800 rpm
